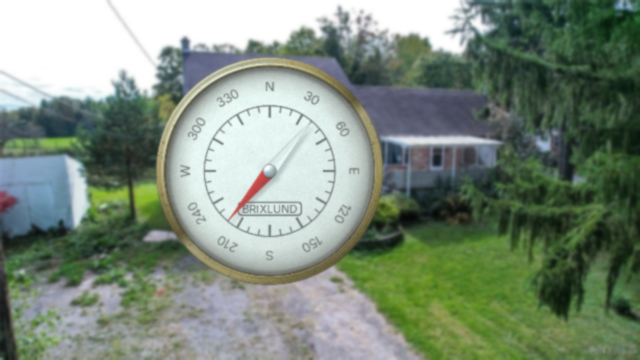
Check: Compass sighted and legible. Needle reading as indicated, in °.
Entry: 220 °
